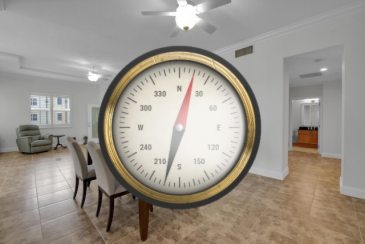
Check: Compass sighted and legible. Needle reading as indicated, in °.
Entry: 15 °
